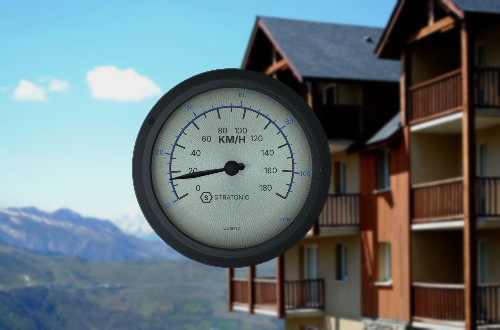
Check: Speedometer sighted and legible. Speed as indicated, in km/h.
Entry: 15 km/h
